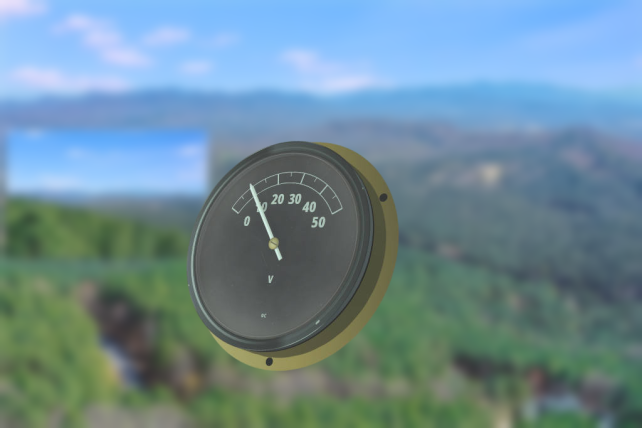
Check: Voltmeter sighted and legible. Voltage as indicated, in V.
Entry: 10 V
